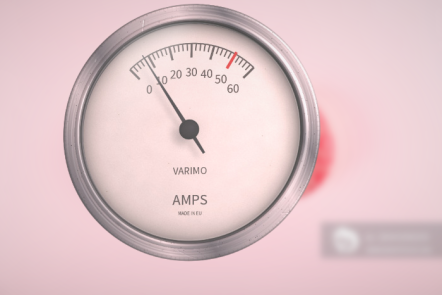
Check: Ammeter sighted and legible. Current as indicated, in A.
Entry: 8 A
